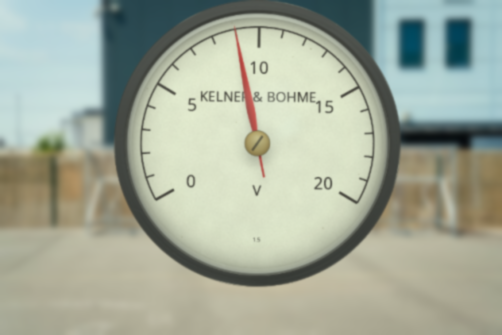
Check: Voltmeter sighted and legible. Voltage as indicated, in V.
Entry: 9 V
